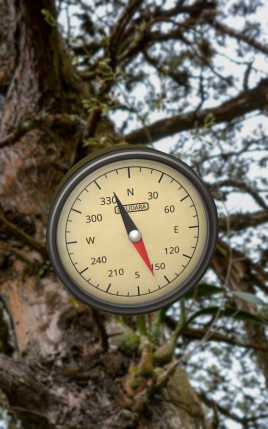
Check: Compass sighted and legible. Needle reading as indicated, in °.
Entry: 160 °
